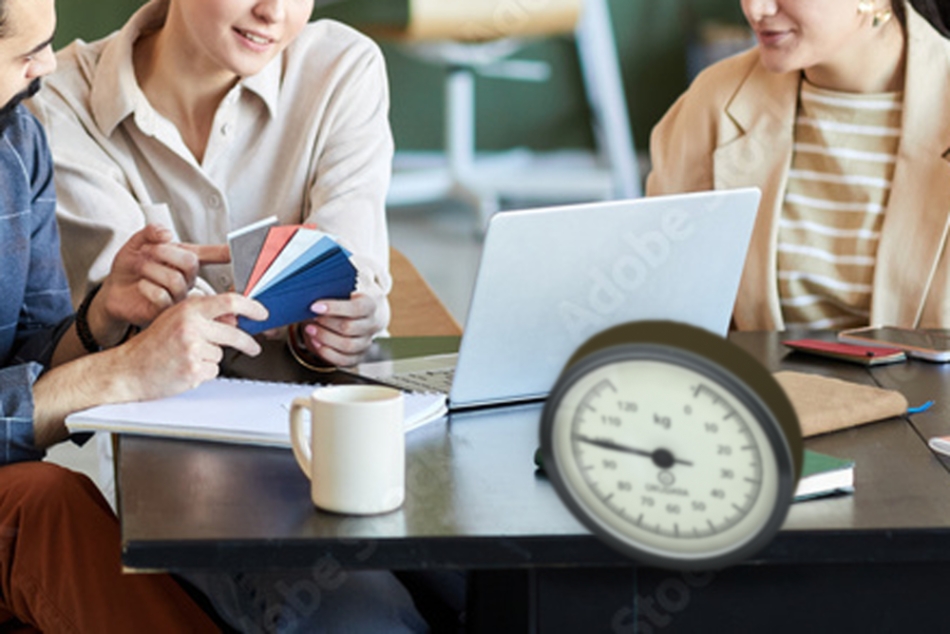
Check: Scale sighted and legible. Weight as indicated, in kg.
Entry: 100 kg
